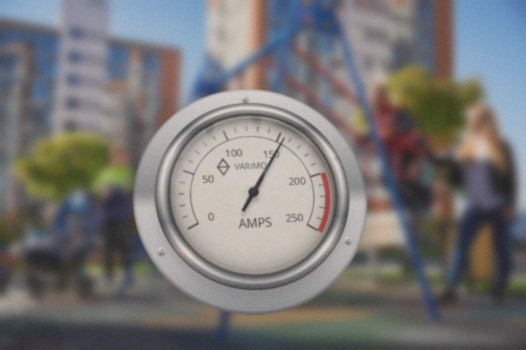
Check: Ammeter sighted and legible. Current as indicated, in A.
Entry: 155 A
